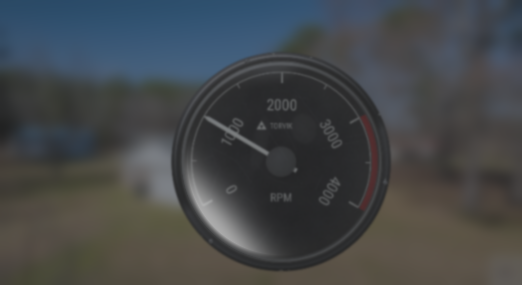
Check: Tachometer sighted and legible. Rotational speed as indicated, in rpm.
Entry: 1000 rpm
